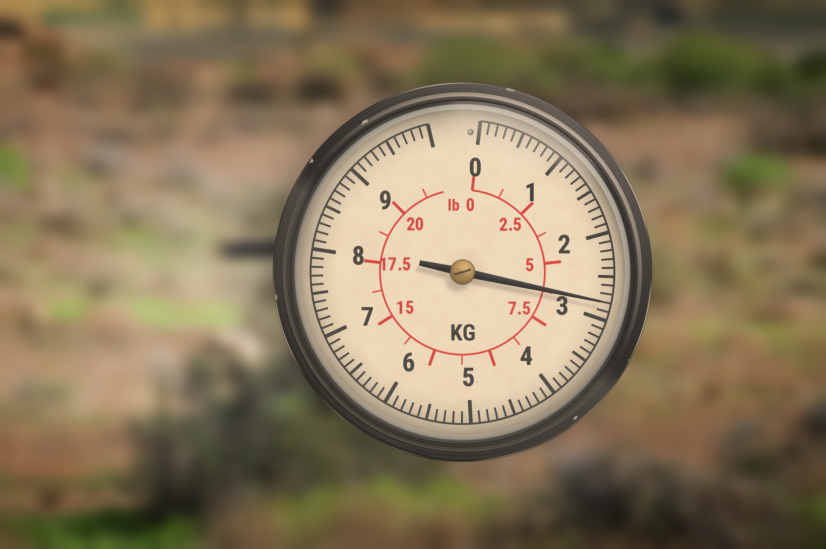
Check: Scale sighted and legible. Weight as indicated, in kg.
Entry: 2.8 kg
